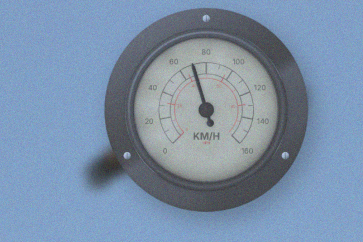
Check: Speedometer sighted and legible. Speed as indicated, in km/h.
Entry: 70 km/h
